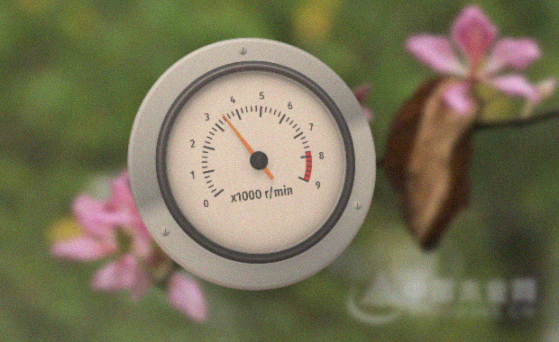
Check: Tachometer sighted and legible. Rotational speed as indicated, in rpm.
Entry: 3400 rpm
